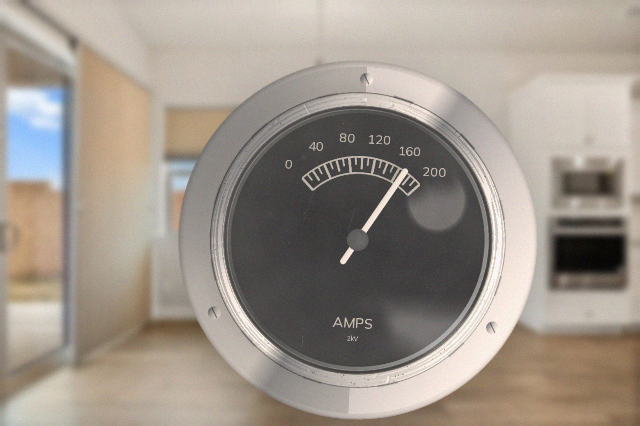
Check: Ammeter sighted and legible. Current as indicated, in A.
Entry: 170 A
